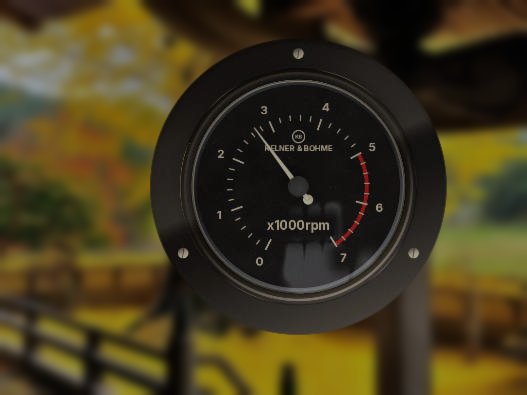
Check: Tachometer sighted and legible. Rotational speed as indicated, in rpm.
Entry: 2700 rpm
